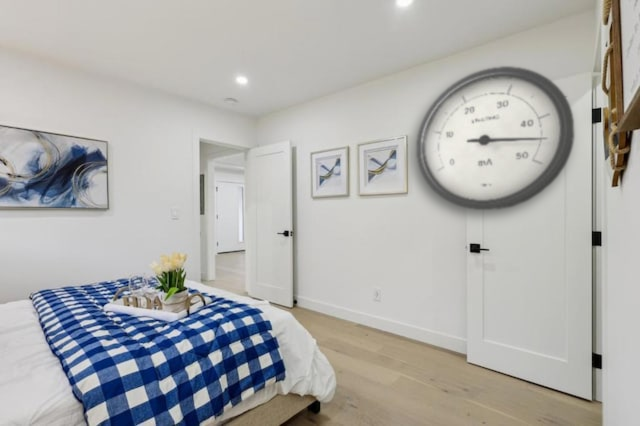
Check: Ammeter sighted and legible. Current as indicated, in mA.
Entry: 45 mA
